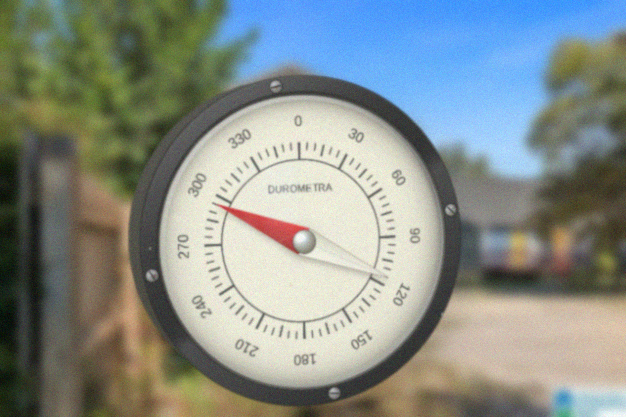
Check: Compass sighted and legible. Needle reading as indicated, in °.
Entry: 295 °
